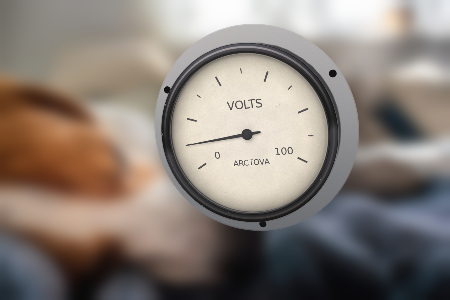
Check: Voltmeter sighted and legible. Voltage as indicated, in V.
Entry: 10 V
